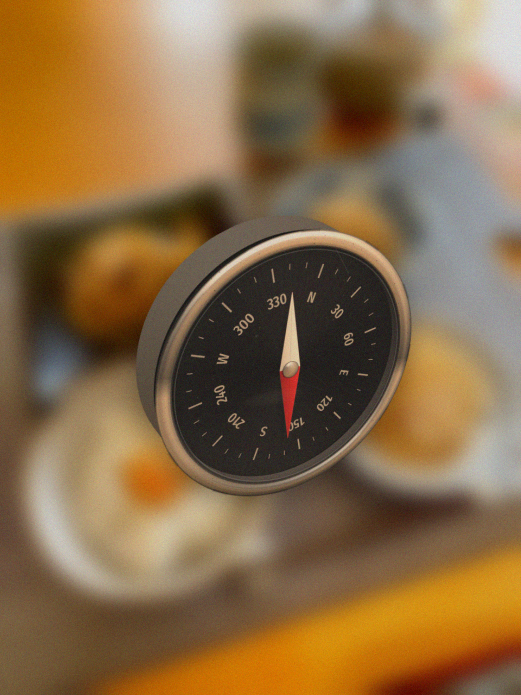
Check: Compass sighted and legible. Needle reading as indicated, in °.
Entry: 160 °
